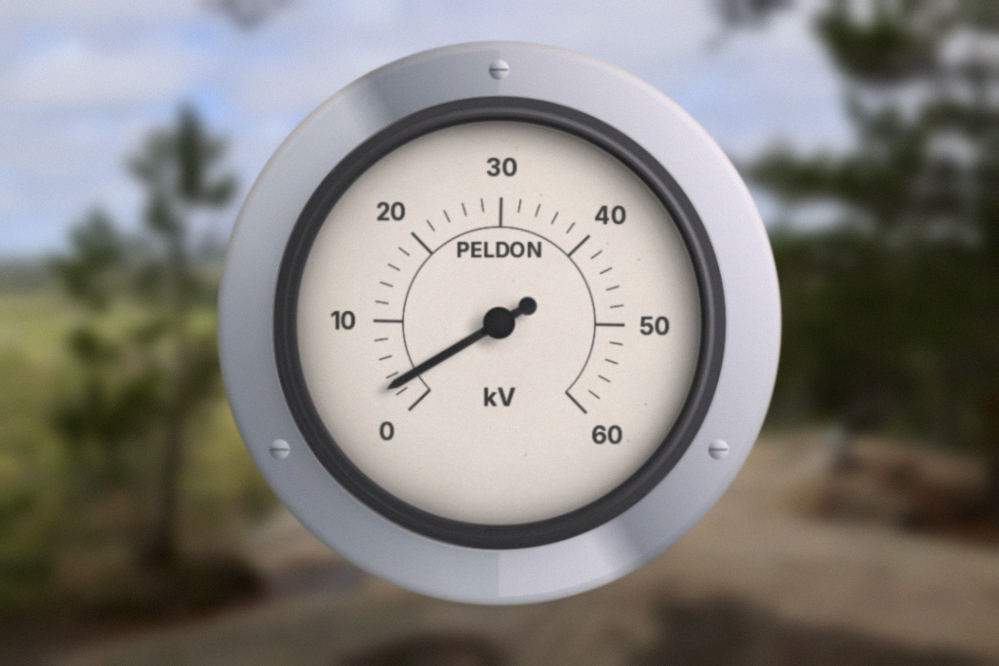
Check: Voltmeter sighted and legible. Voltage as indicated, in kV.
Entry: 3 kV
